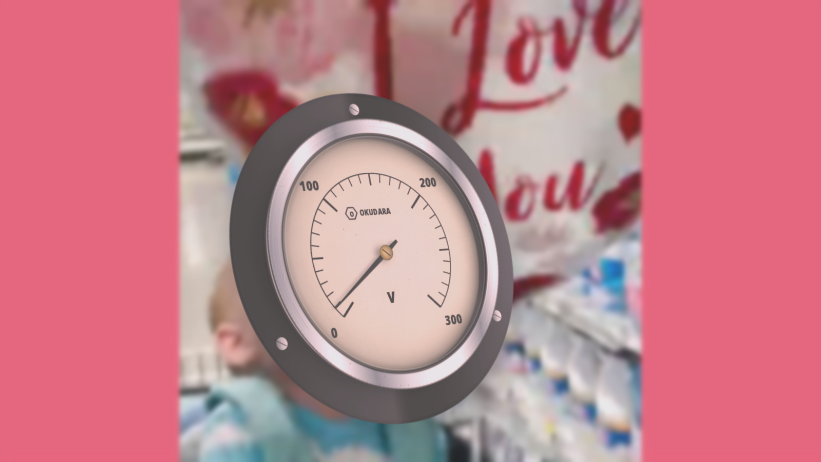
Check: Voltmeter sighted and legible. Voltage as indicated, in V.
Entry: 10 V
